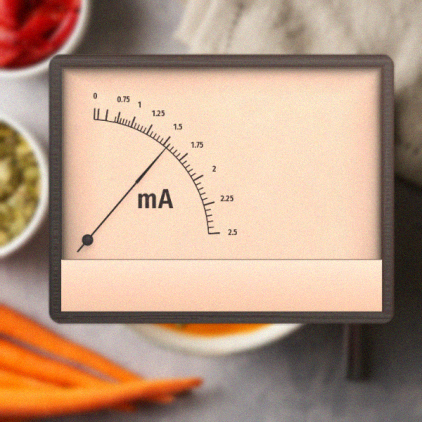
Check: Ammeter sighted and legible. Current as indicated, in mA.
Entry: 1.55 mA
